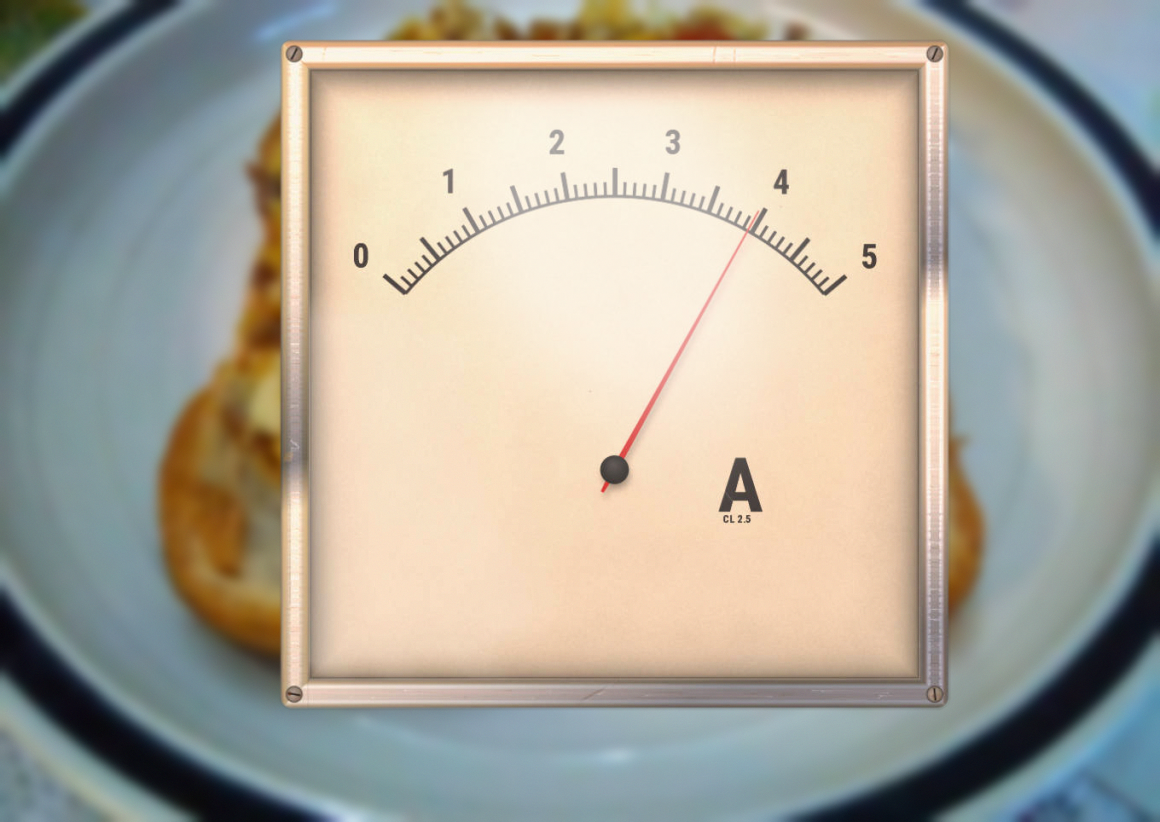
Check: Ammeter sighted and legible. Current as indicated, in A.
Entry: 3.95 A
